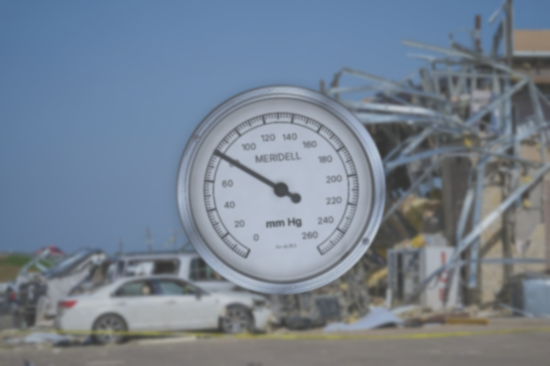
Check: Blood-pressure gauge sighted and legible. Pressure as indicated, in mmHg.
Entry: 80 mmHg
